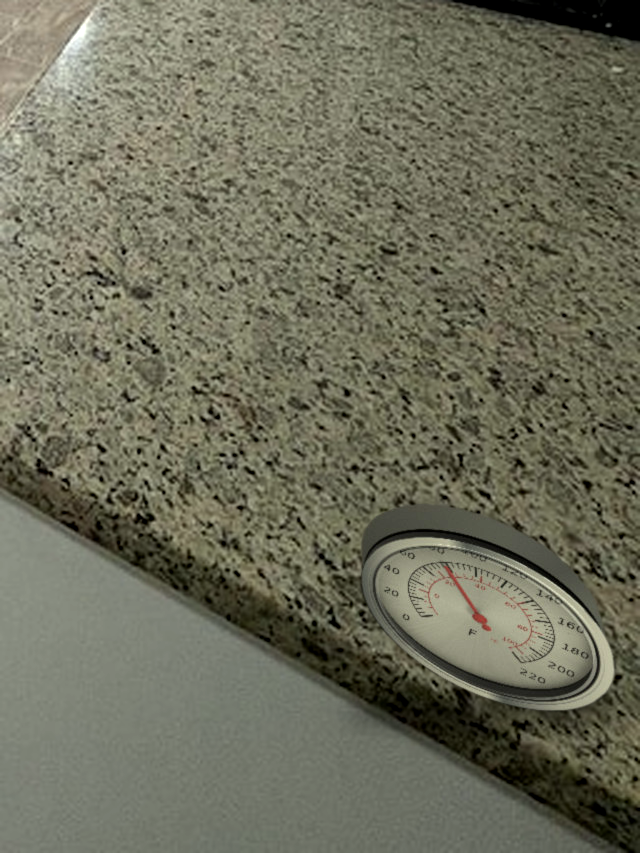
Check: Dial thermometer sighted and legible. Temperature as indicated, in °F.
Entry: 80 °F
